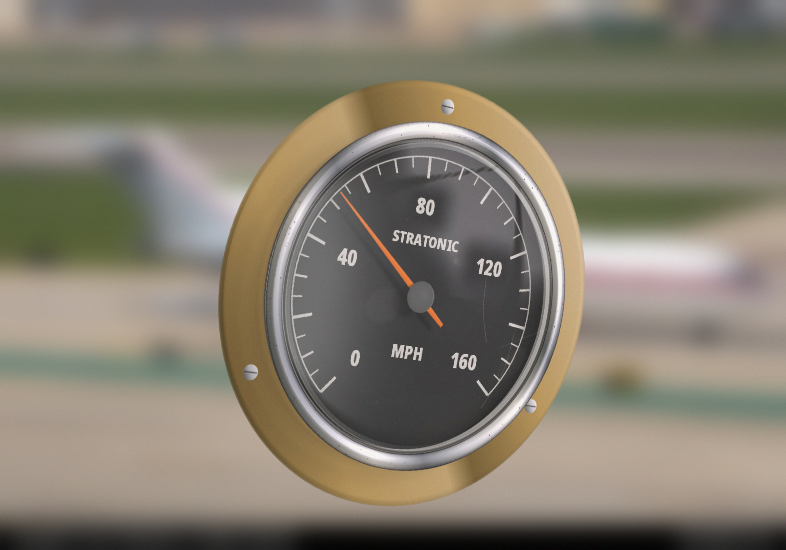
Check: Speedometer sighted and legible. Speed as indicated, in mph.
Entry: 52.5 mph
